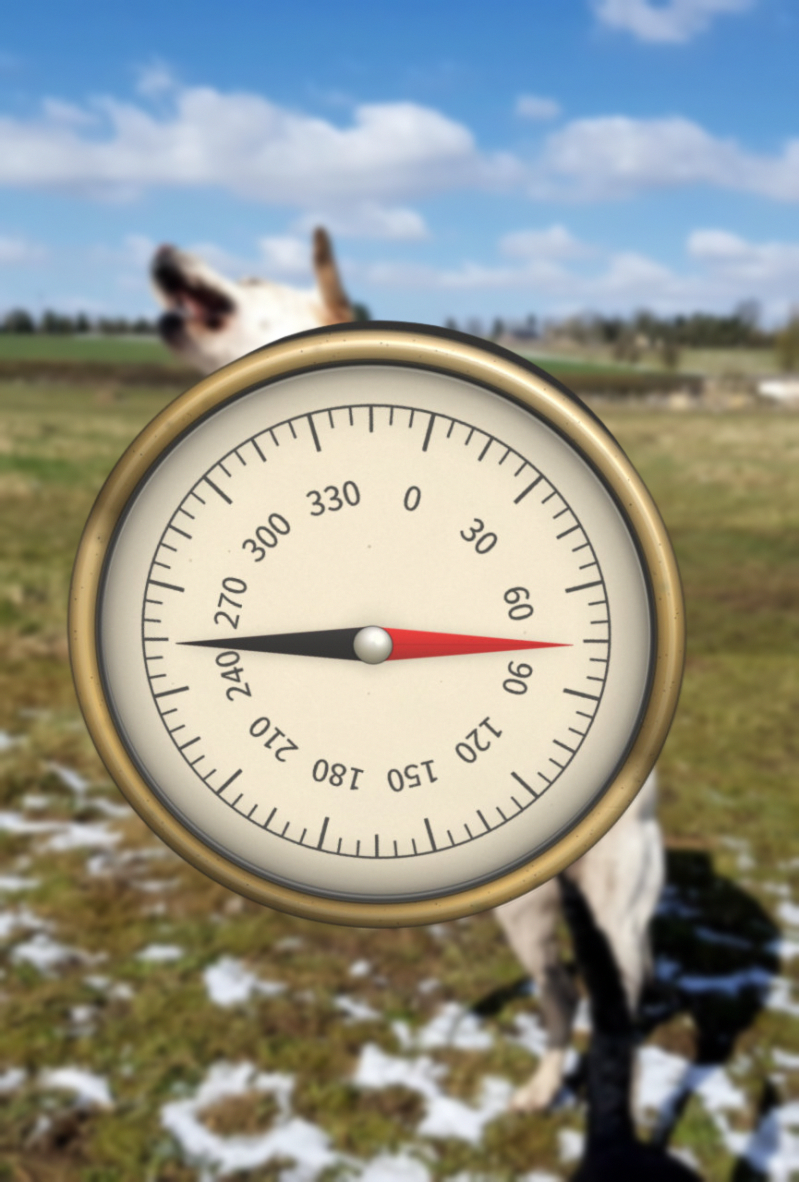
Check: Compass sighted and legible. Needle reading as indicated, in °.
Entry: 75 °
